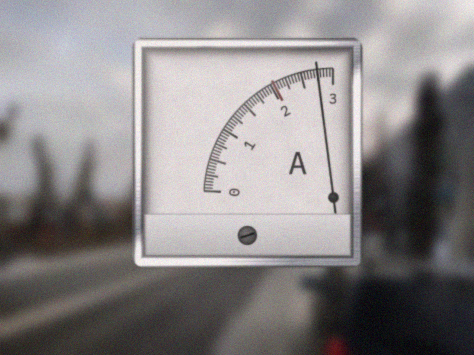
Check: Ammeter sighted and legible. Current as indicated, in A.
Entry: 2.75 A
